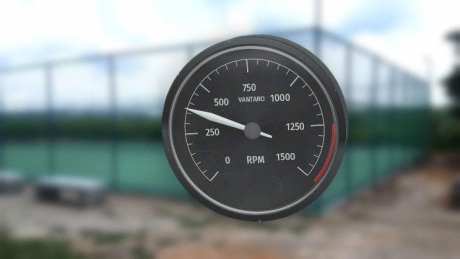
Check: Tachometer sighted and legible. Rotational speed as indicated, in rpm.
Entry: 375 rpm
